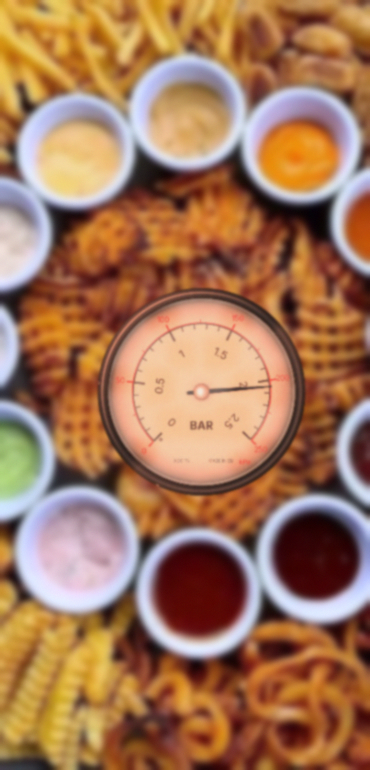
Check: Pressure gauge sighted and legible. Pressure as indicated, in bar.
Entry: 2.05 bar
